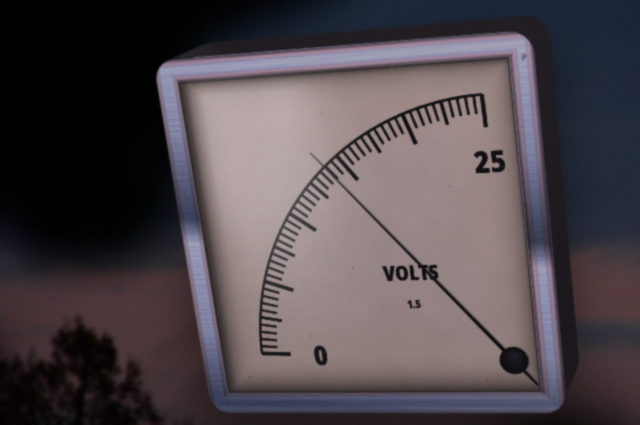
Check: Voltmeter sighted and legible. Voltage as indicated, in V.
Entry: 14 V
